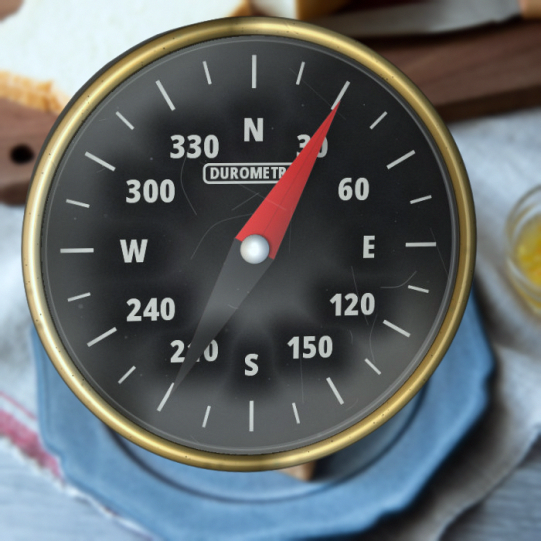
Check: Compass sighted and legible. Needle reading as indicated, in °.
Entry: 30 °
